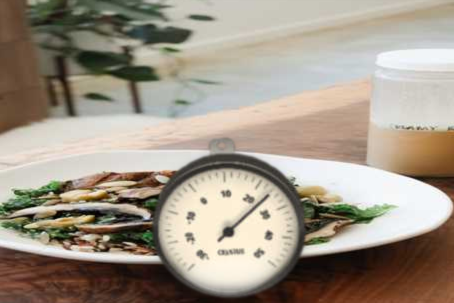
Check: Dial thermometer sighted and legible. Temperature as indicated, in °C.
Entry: 24 °C
